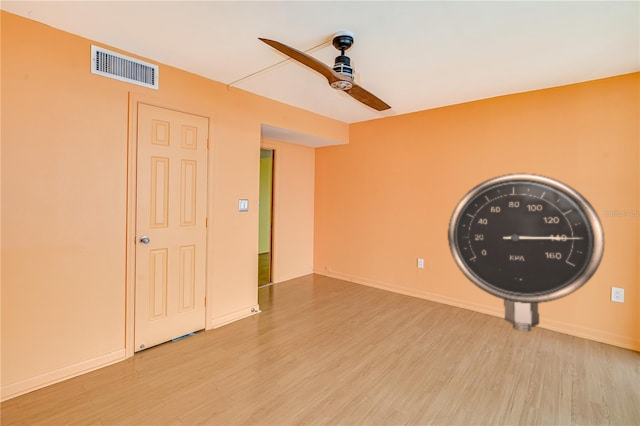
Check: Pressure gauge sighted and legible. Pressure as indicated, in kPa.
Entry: 140 kPa
